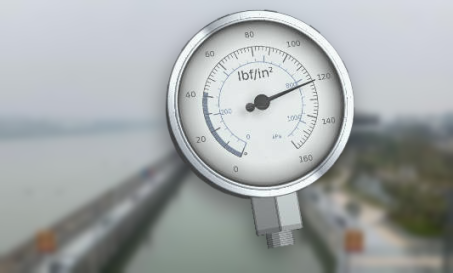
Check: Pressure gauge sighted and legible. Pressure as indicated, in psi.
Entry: 120 psi
